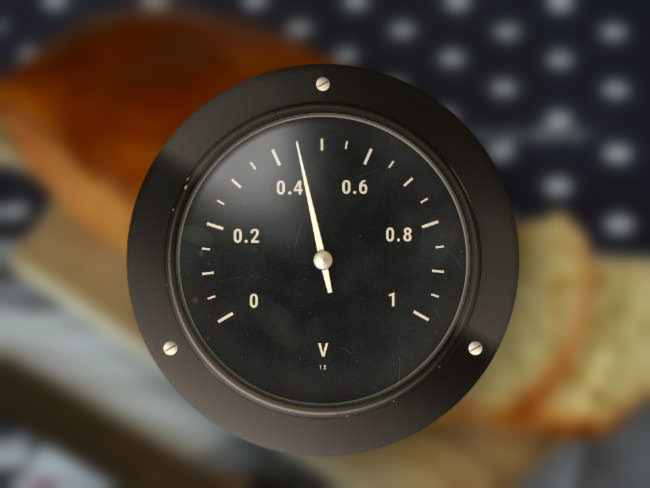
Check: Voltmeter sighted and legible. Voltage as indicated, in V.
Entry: 0.45 V
